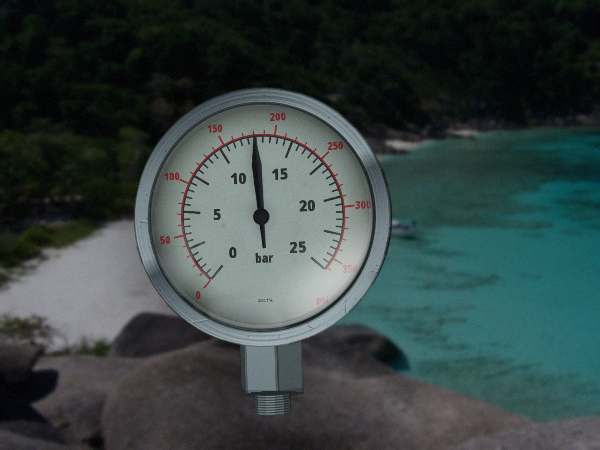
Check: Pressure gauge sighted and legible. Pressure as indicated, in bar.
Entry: 12.5 bar
